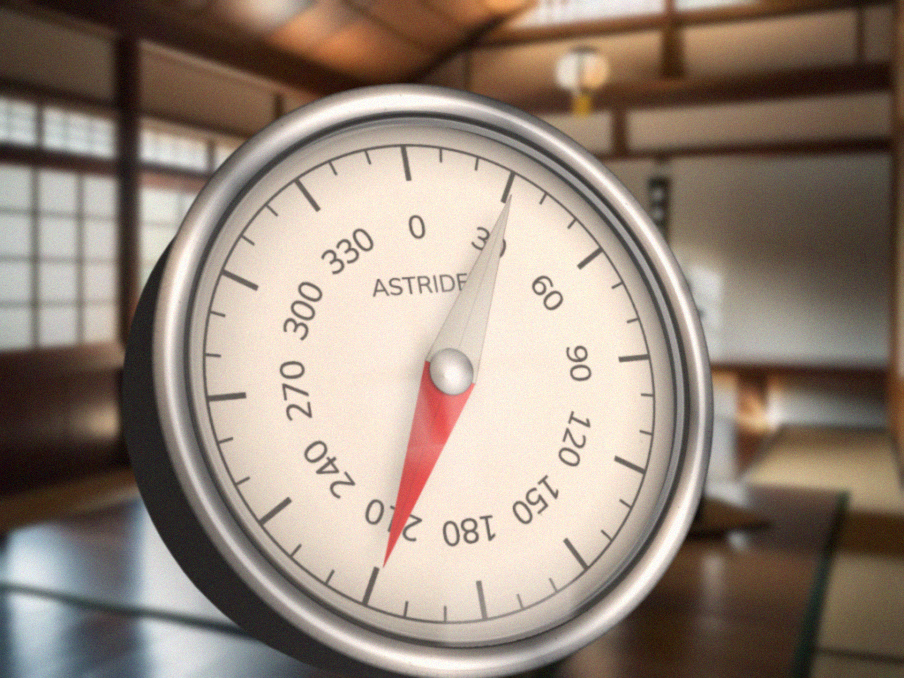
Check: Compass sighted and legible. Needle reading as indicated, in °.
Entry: 210 °
